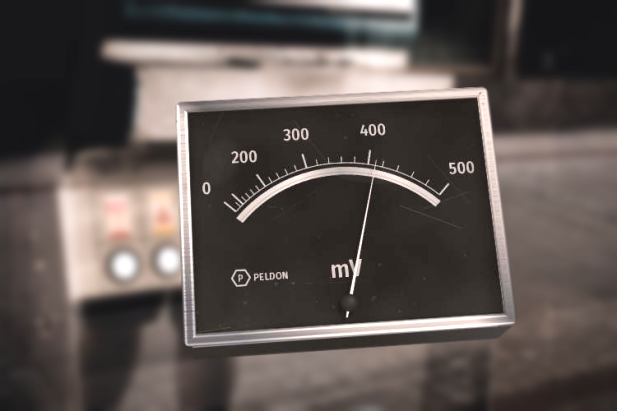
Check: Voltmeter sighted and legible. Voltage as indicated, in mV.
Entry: 410 mV
